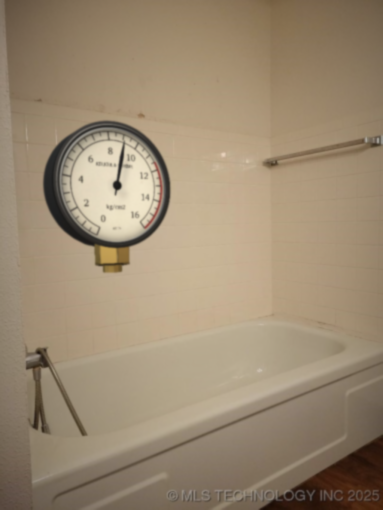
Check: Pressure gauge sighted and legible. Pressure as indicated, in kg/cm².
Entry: 9 kg/cm²
